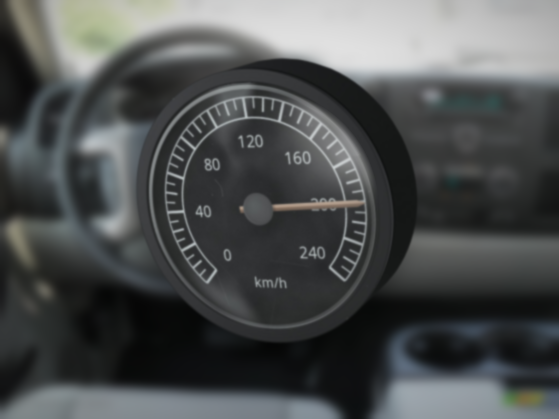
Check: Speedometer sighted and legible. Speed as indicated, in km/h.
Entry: 200 km/h
